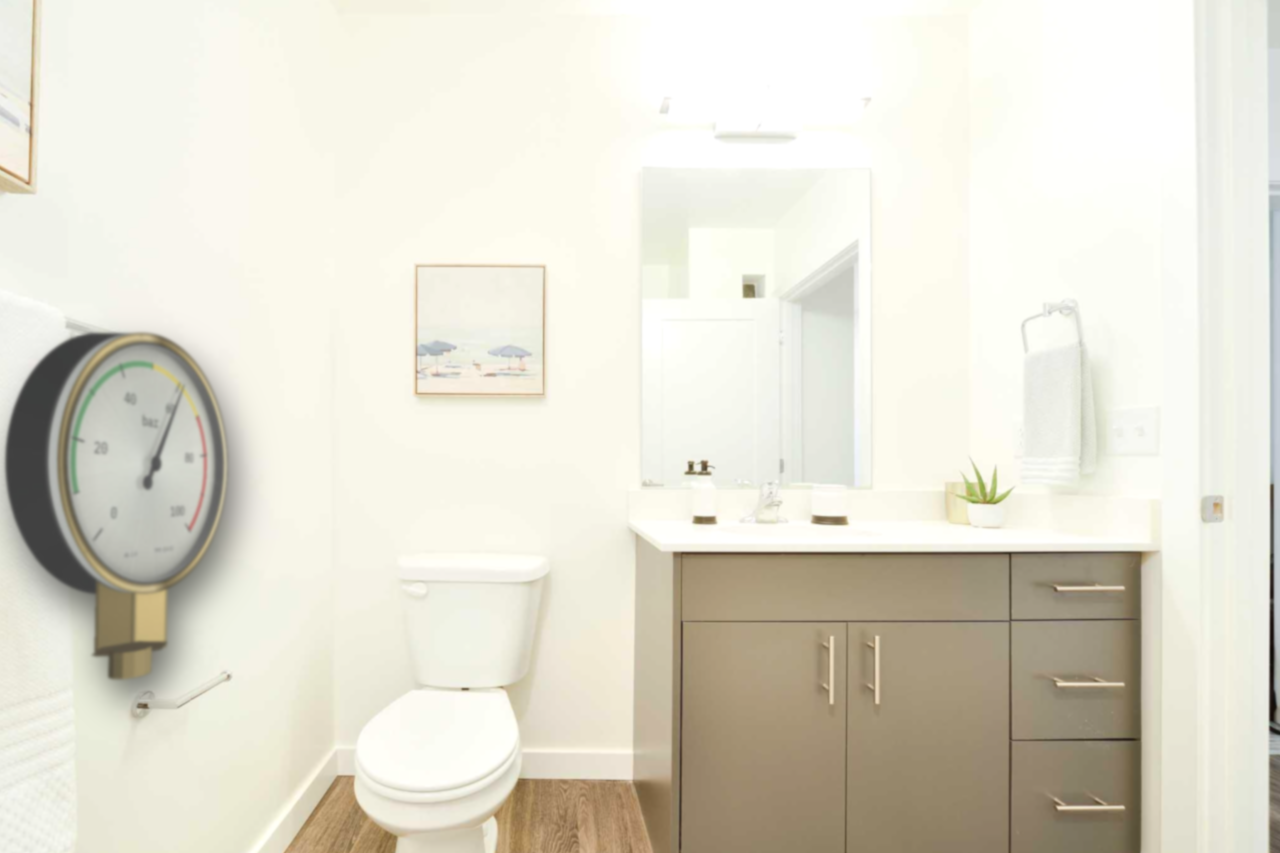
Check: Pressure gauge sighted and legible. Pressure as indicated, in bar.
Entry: 60 bar
